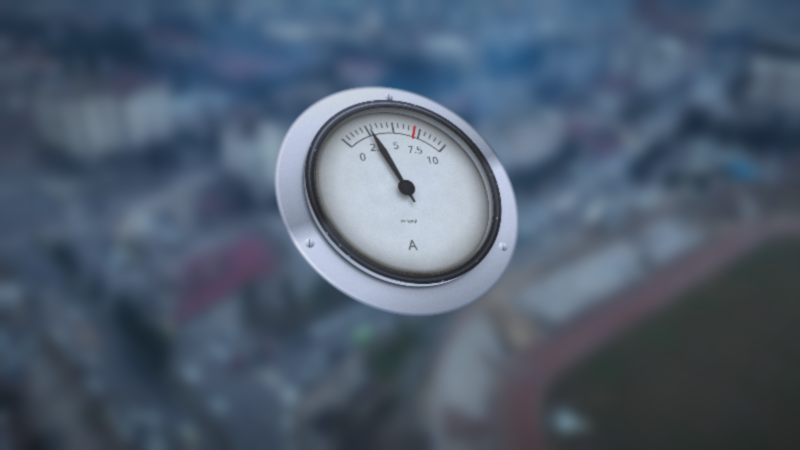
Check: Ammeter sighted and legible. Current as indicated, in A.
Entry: 2.5 A
